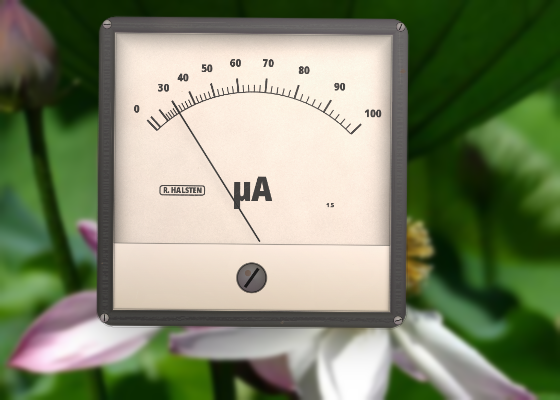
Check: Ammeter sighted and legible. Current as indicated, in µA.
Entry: 30 µA
